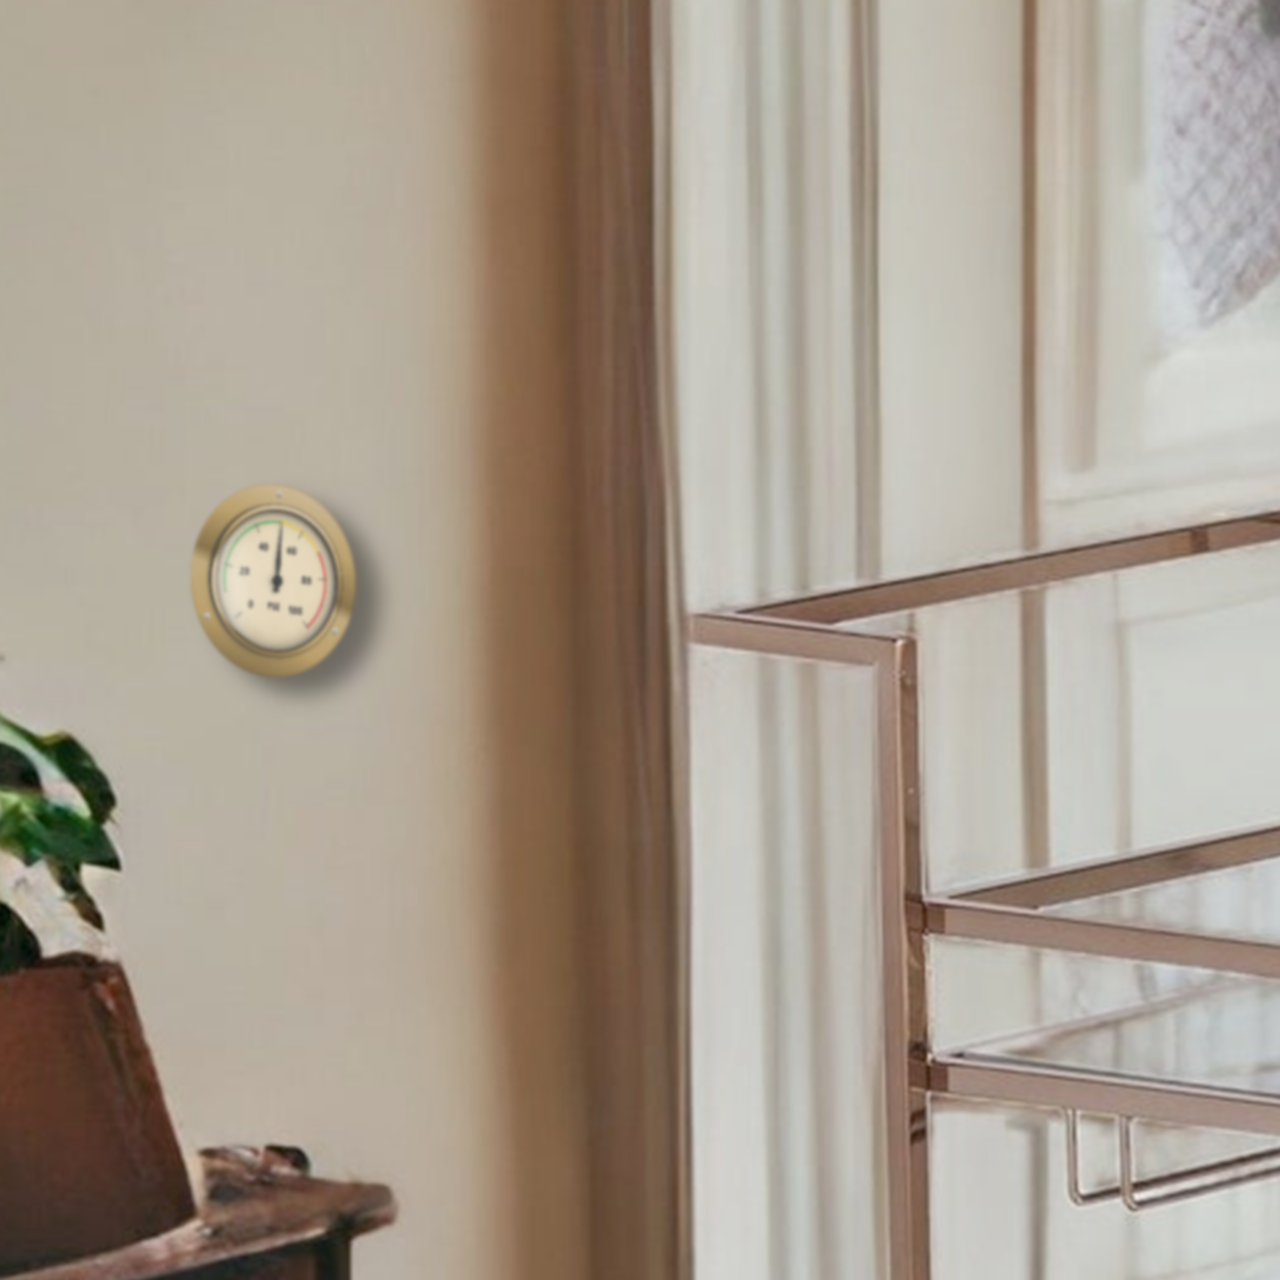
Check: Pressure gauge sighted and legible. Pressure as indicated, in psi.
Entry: 50 psi
